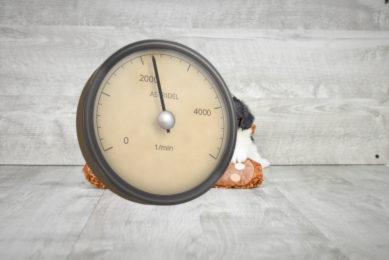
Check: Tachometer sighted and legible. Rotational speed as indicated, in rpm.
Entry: 2200 rpm
